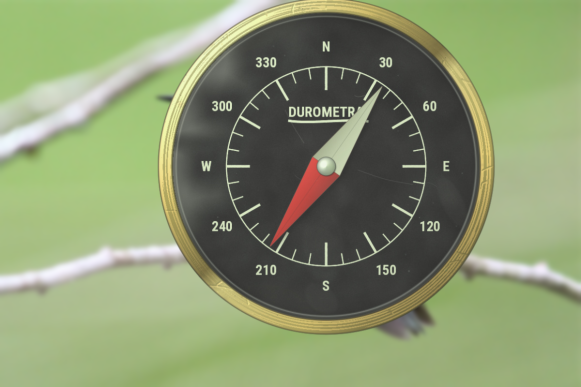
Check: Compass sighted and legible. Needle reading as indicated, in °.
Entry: 215 °
